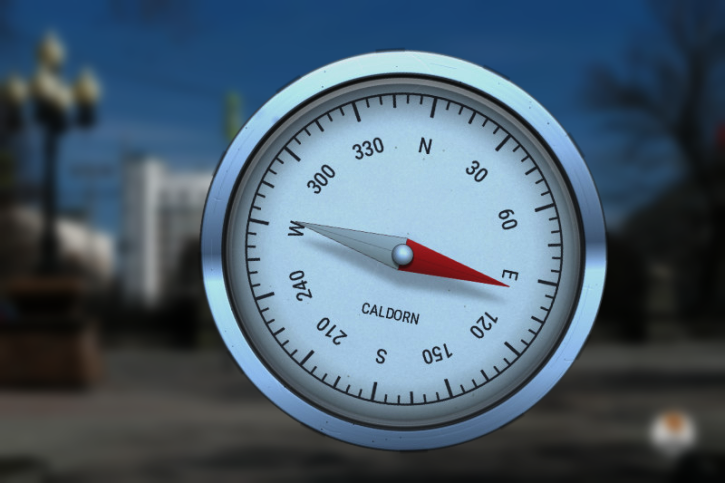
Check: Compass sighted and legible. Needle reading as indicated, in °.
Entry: 95 °
